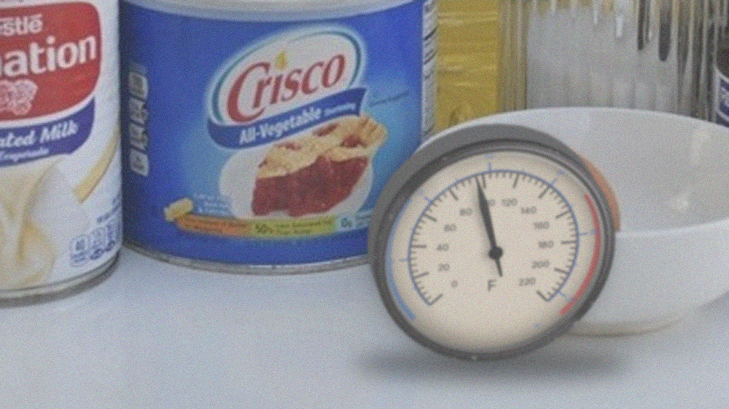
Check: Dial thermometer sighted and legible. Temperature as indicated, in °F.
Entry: 96 °F
